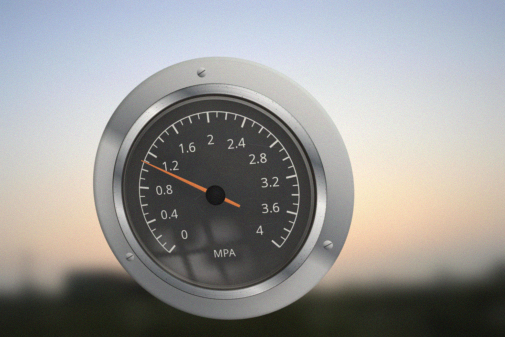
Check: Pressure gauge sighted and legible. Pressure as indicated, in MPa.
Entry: 1.1 MPa
